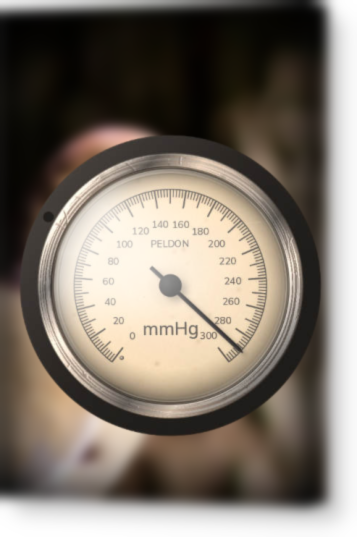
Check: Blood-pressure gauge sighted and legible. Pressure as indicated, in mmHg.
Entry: 290 mmHg
